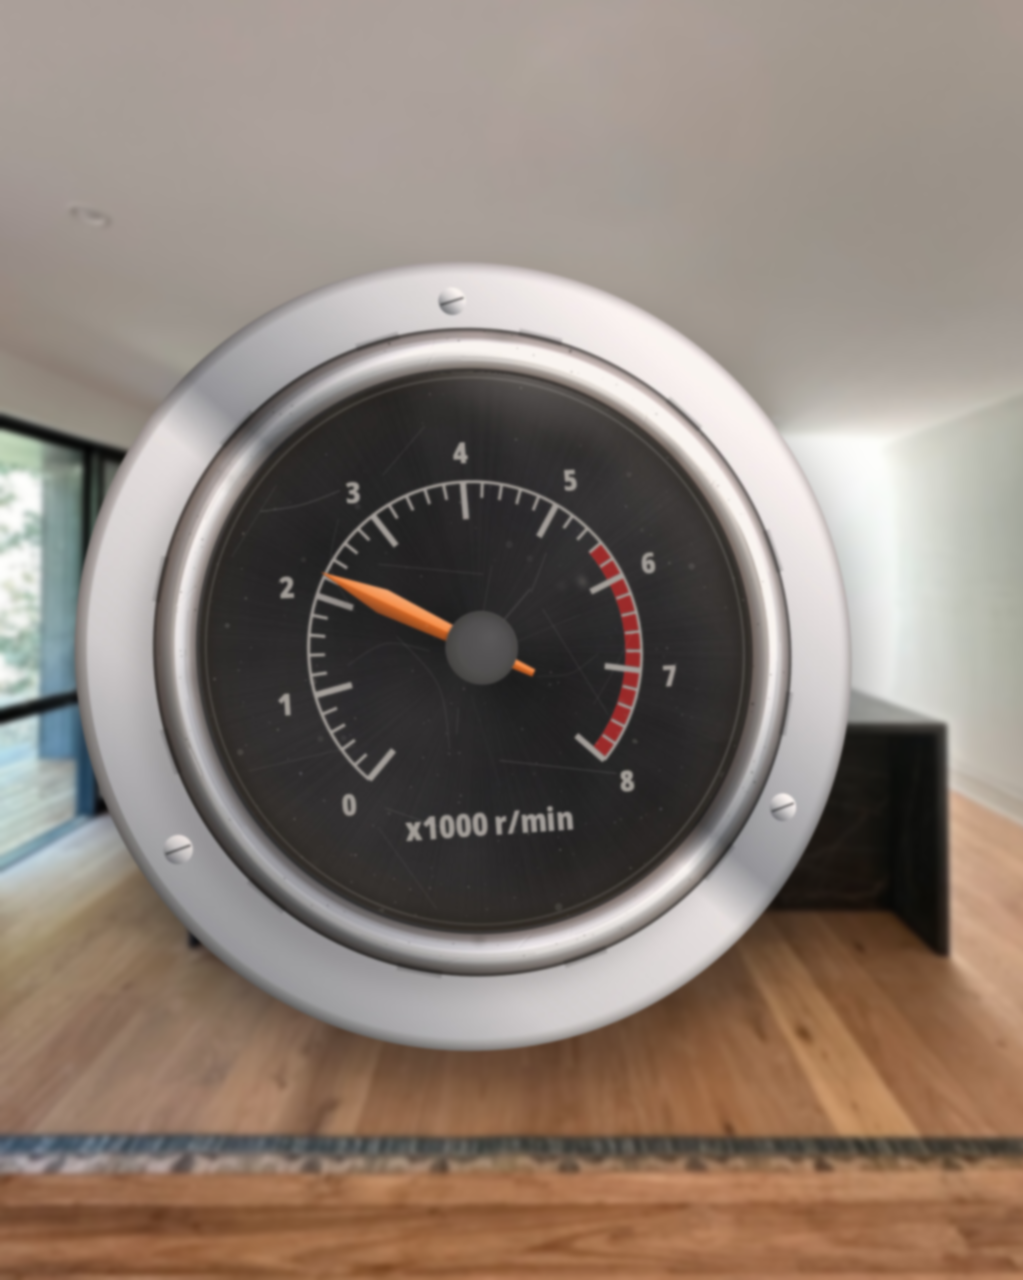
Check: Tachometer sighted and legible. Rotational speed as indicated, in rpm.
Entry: 2200 rpm
